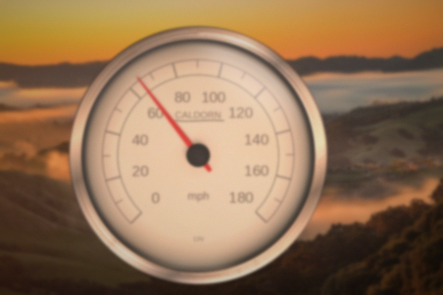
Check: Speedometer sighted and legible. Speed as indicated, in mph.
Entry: 65 mph
